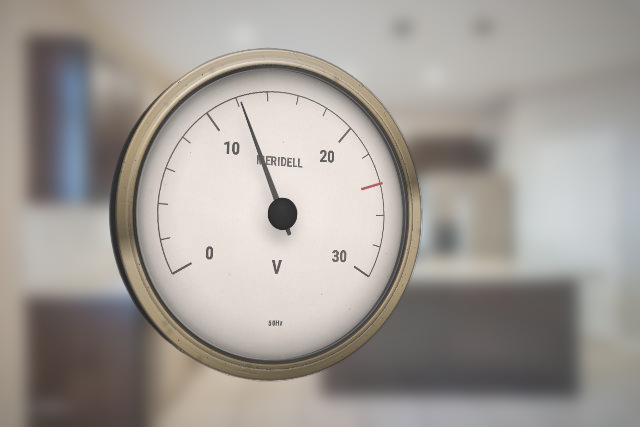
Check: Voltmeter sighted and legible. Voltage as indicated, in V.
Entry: 12 V
